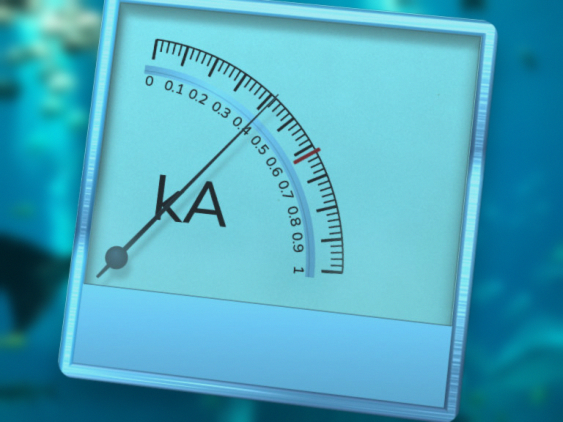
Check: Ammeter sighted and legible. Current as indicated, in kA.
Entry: 0.42 kA
